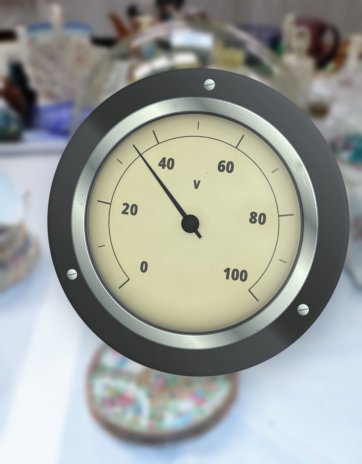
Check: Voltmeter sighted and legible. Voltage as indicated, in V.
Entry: 35 V
